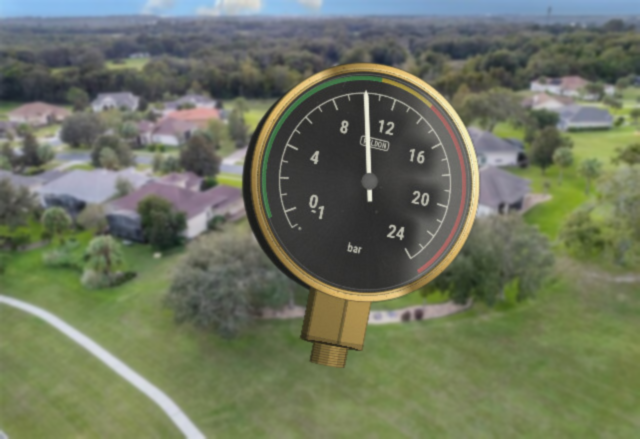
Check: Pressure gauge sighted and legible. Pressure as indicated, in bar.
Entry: 10 bar
